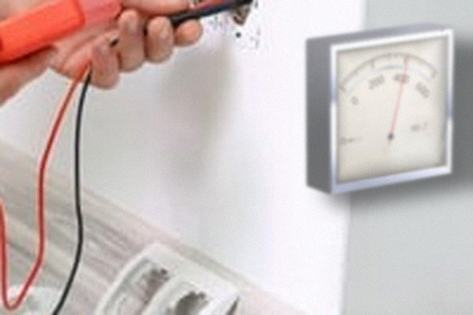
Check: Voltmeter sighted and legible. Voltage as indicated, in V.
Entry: 400 V
